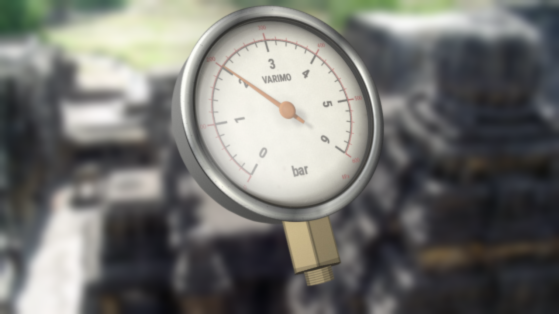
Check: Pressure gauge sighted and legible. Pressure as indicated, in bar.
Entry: 2 bar
